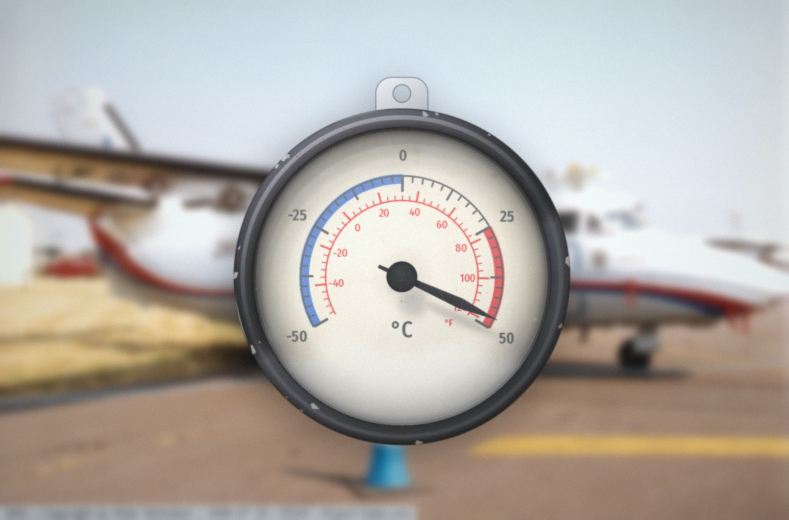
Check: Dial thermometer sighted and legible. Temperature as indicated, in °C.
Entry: 47.5 °C
